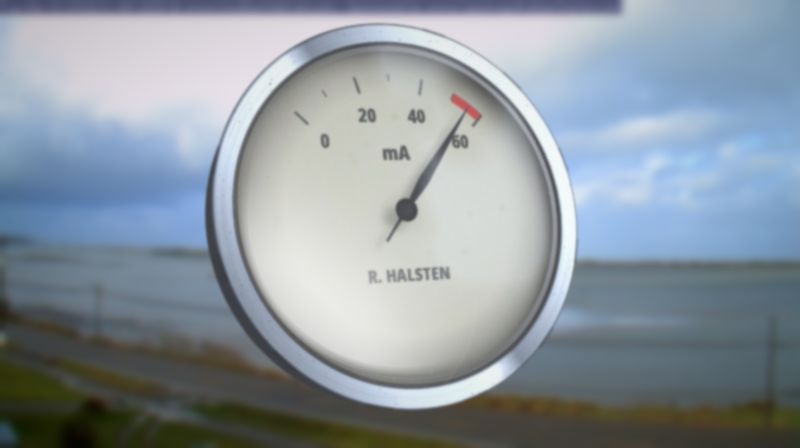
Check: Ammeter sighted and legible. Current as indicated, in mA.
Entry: 55 mA
